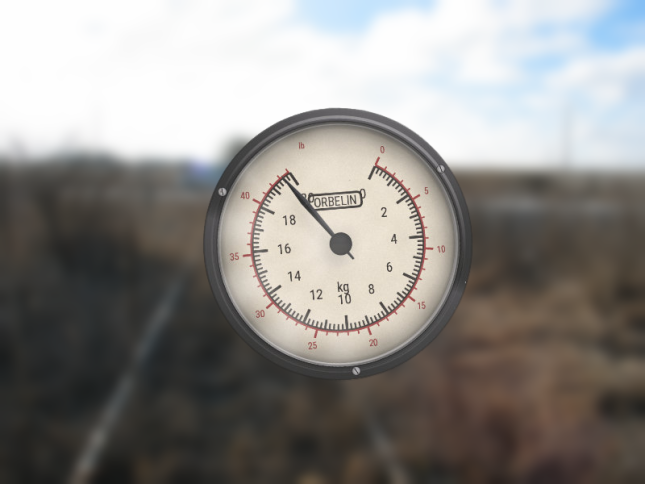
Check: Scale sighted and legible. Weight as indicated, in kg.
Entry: 19.6 kg
